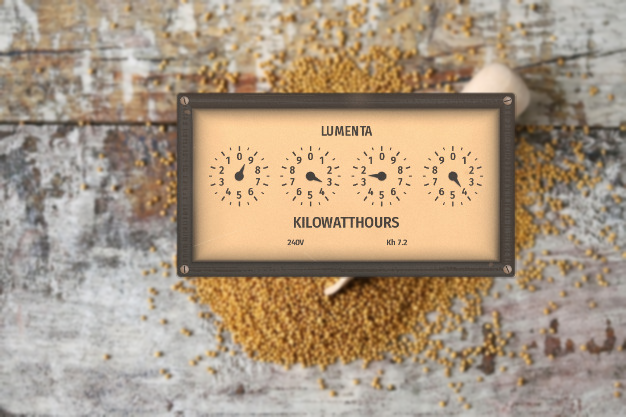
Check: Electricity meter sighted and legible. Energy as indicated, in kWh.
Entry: 9324 kWh
